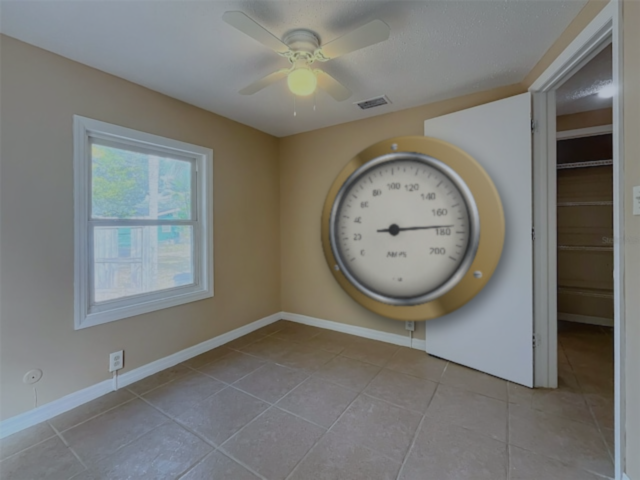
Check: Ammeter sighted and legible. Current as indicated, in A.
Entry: 175 A
